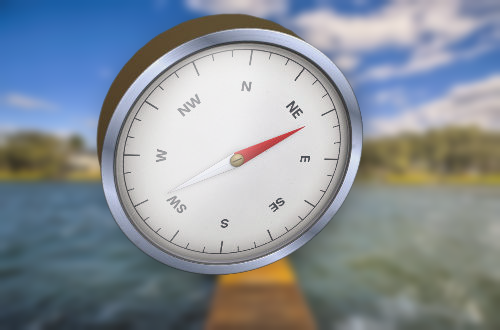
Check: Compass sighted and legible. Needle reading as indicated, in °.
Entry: 60 °
